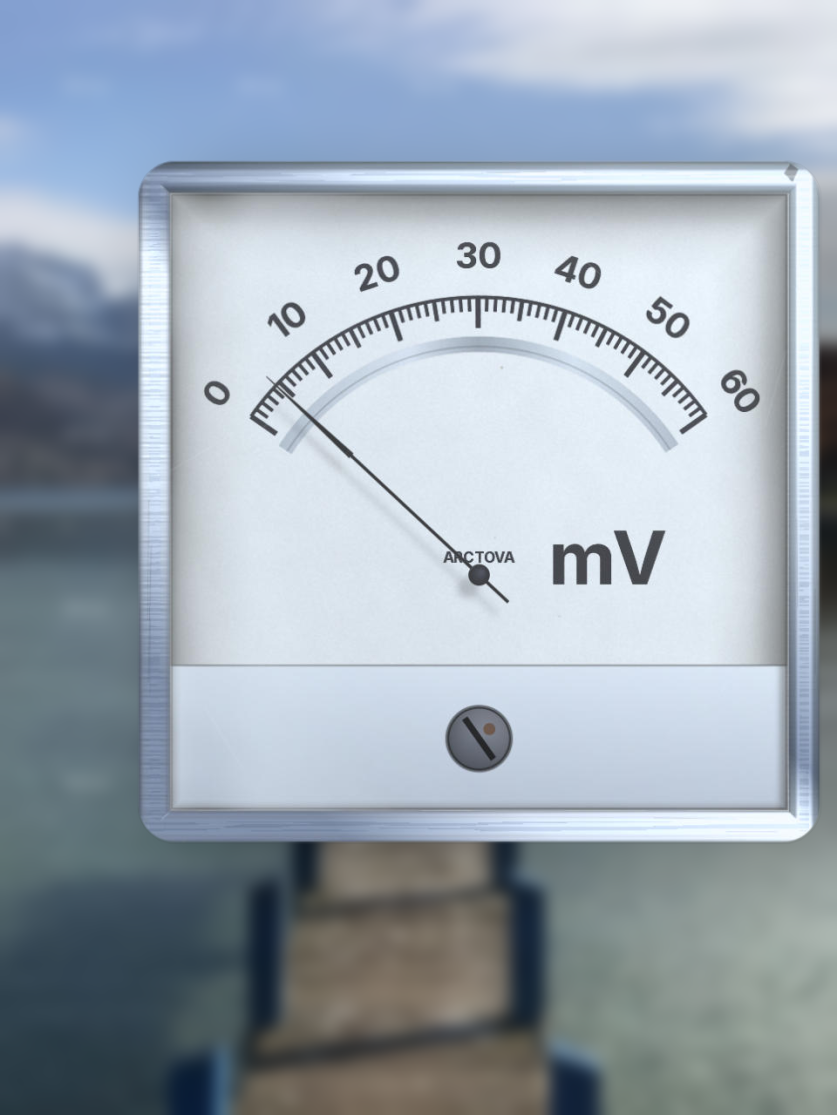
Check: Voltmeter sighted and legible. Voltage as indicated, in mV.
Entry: 4.5 mV
